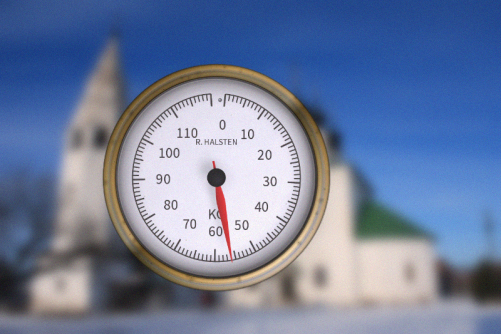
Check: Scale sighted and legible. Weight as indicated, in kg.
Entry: 56 kg
